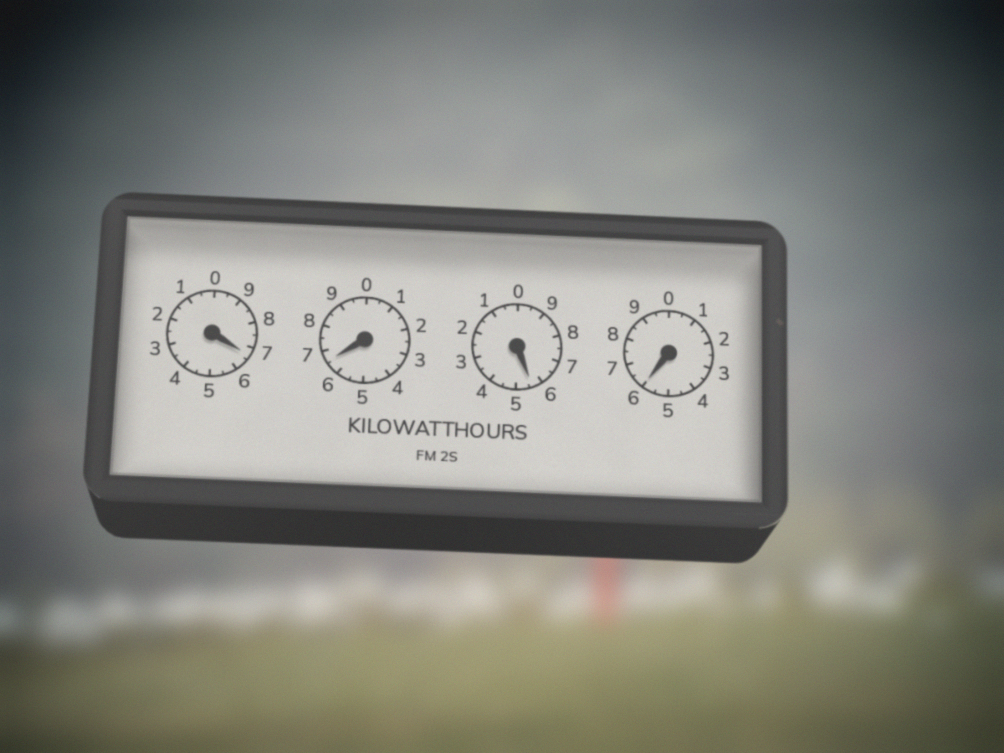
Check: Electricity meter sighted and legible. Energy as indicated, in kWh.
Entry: 6656 kWh
